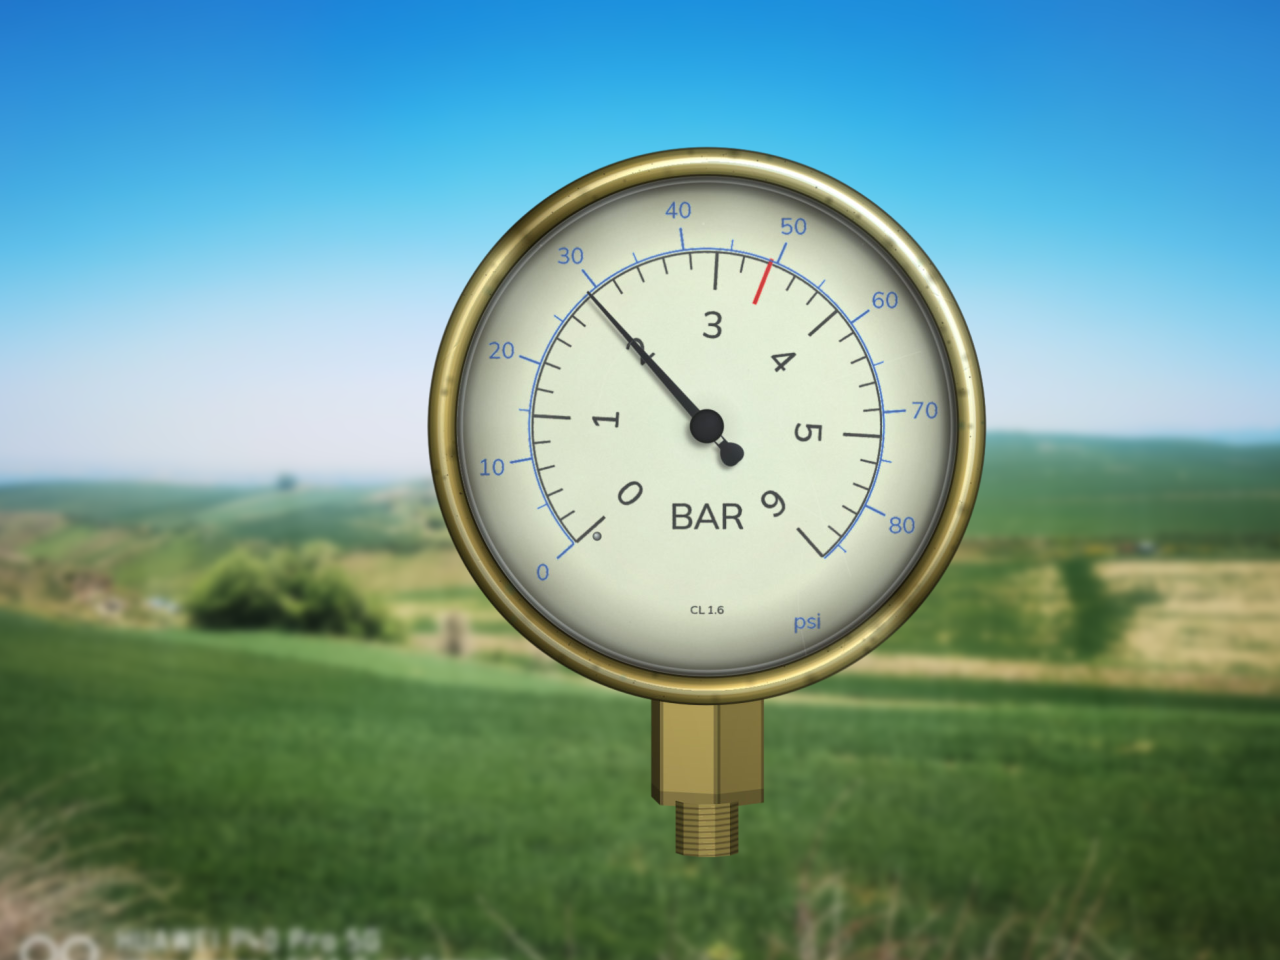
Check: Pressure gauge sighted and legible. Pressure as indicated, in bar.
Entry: 2 bar
